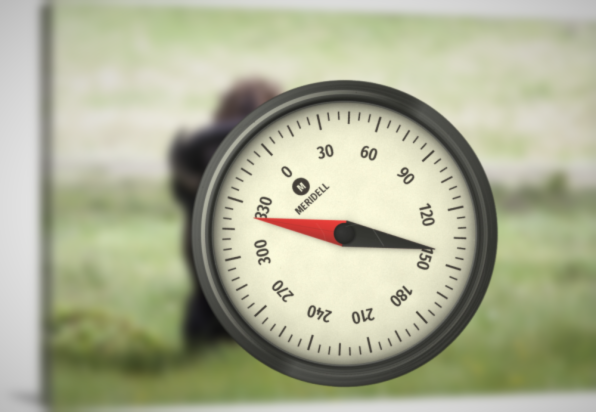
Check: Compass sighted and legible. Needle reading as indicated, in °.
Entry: 322.5 °
